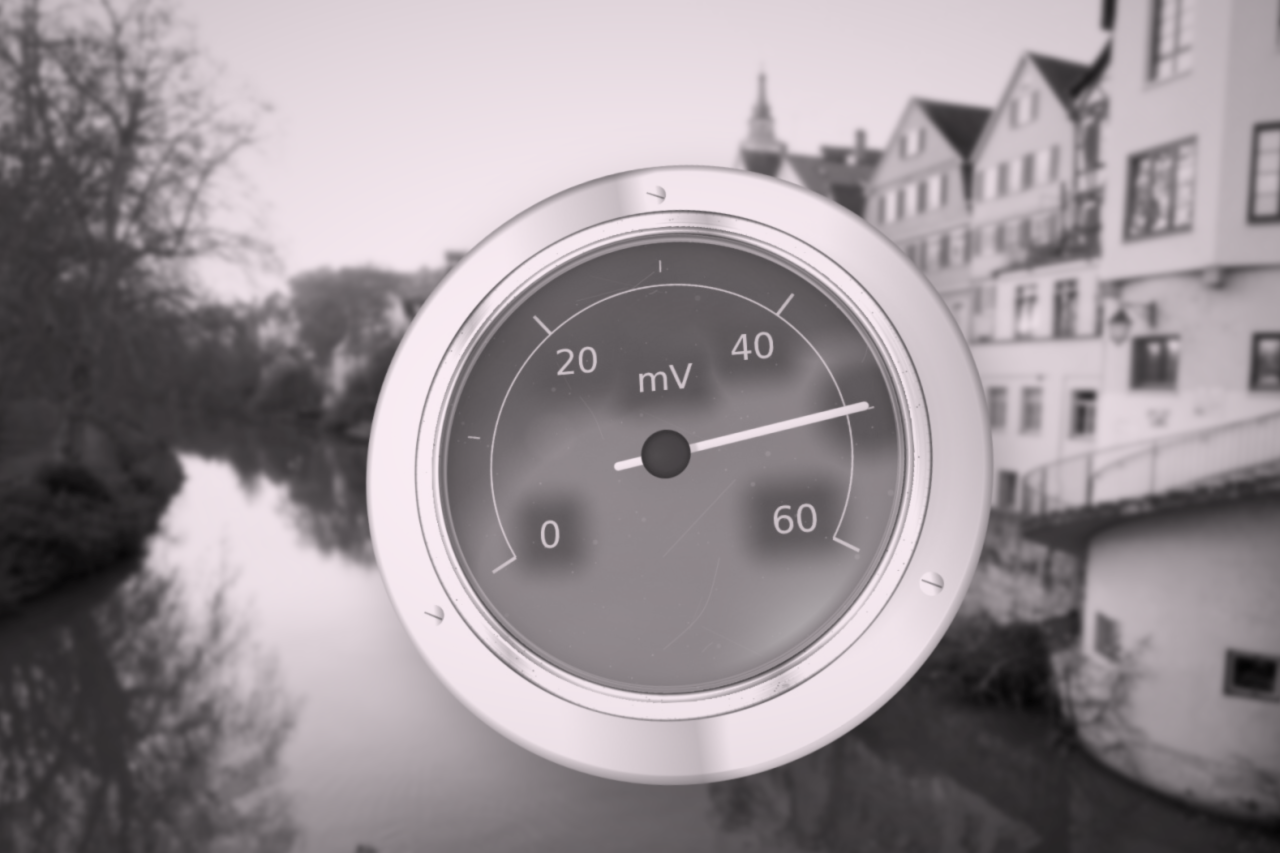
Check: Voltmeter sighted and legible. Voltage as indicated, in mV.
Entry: 50 mV
